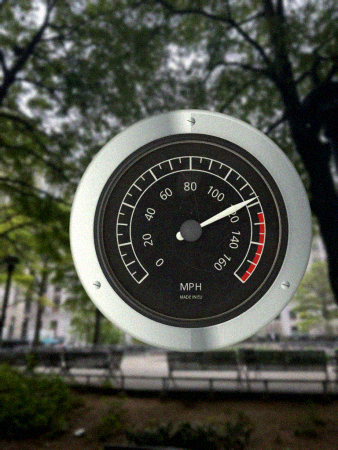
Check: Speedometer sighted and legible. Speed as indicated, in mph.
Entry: 117.5 mph
